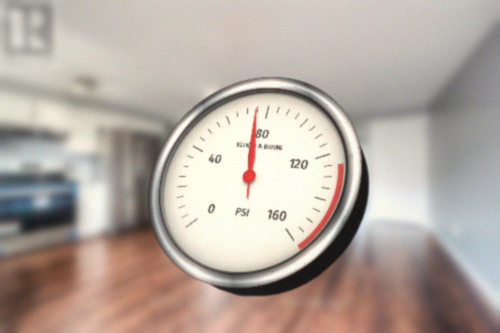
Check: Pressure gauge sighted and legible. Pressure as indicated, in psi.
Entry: 75 psi
